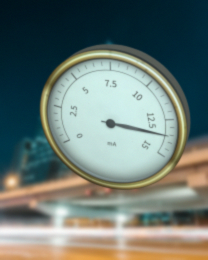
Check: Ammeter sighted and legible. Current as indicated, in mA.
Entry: 13.5 mA
